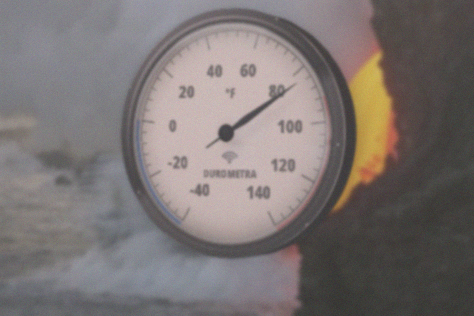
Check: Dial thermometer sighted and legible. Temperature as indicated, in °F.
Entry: 84 °F
